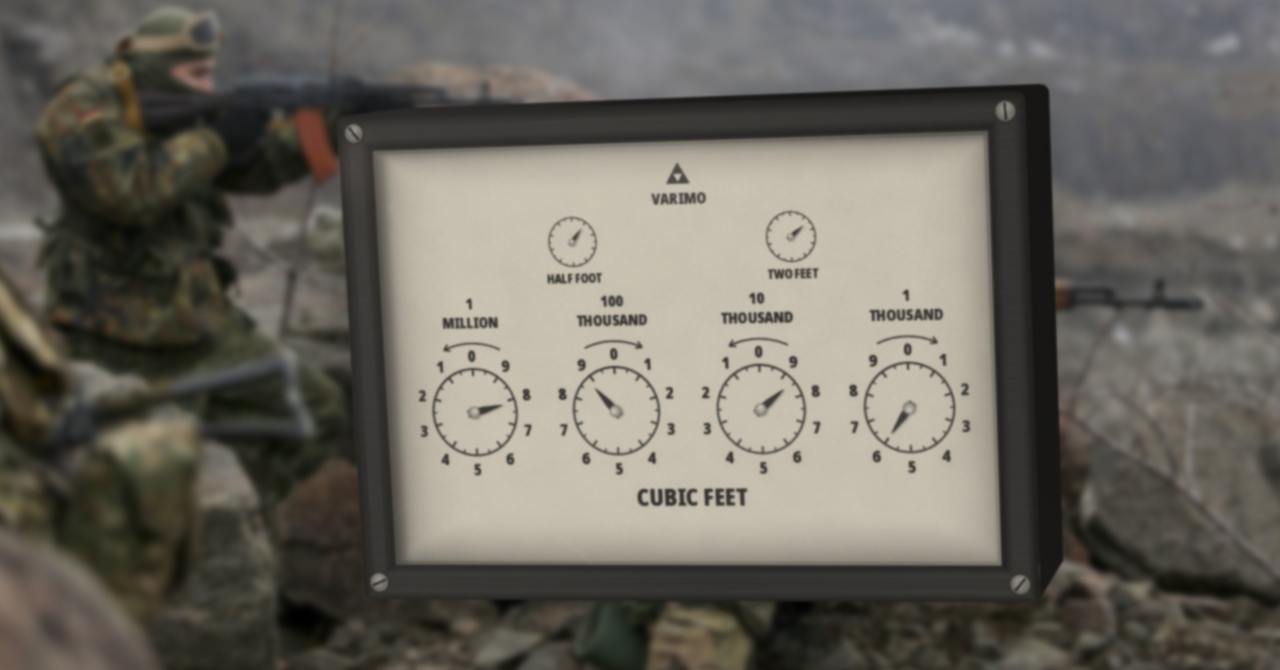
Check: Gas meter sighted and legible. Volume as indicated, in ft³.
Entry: 788600 ft³
